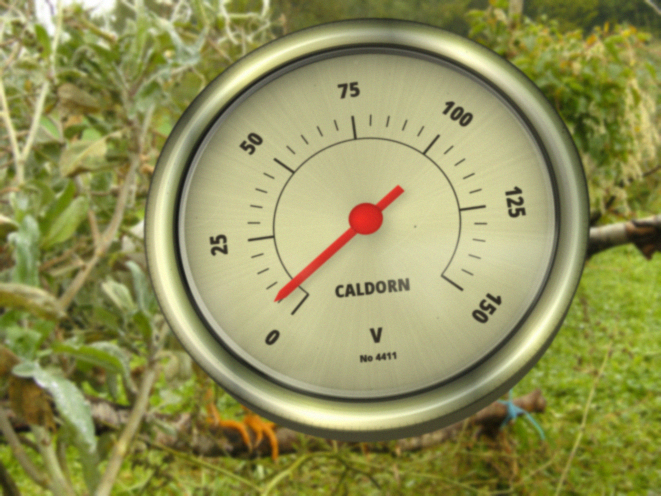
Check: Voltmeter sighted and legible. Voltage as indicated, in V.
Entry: 5 V
